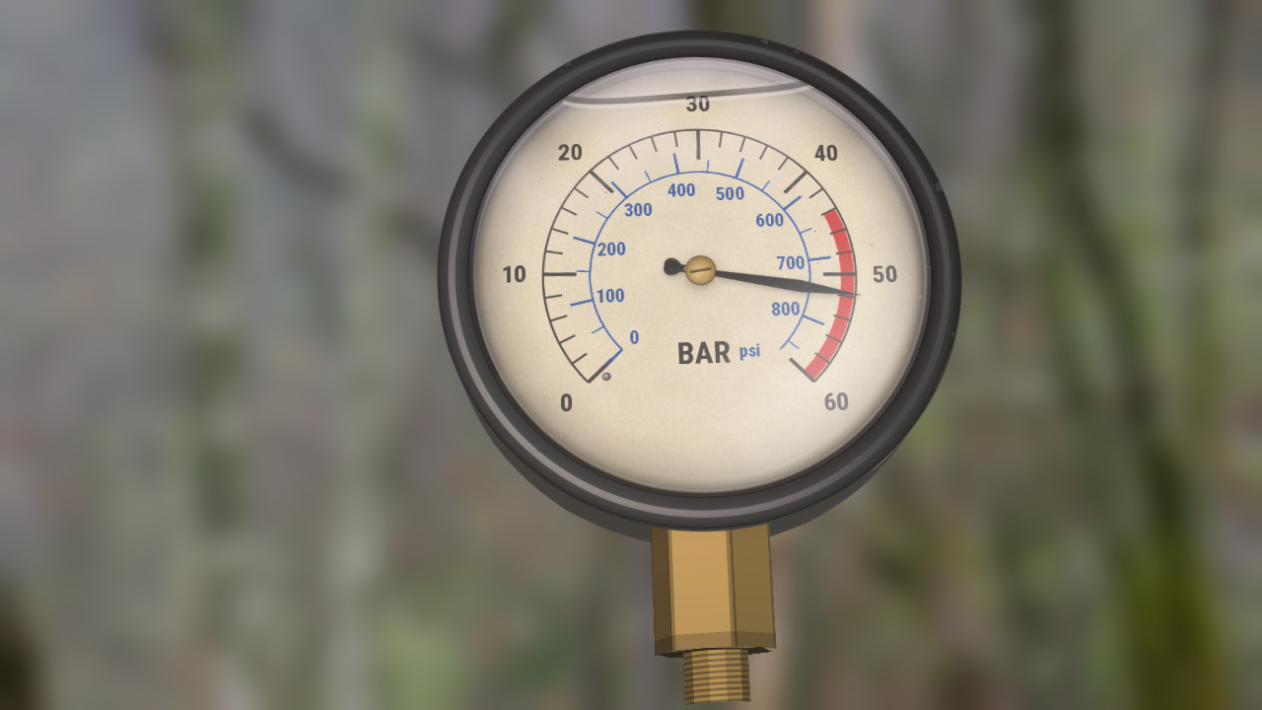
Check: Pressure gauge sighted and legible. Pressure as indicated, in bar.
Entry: 52 bar
